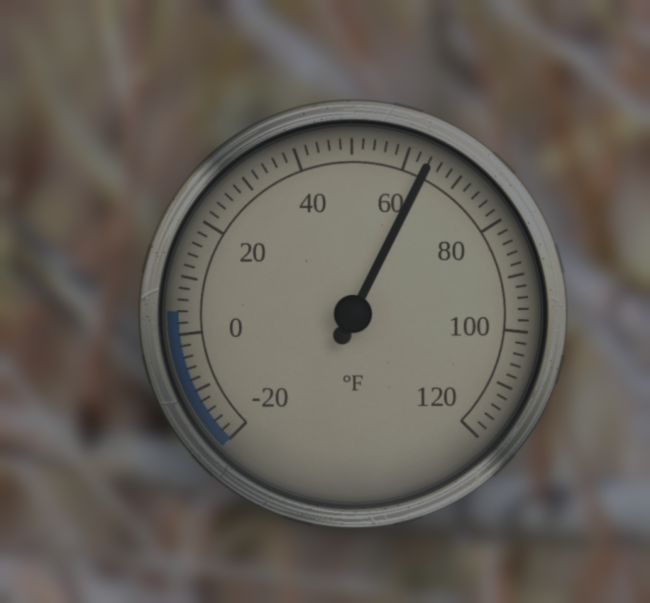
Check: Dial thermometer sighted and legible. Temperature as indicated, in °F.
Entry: 64 °F
